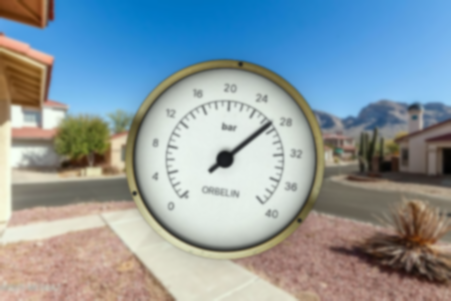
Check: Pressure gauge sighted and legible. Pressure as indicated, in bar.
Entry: 27 bar
